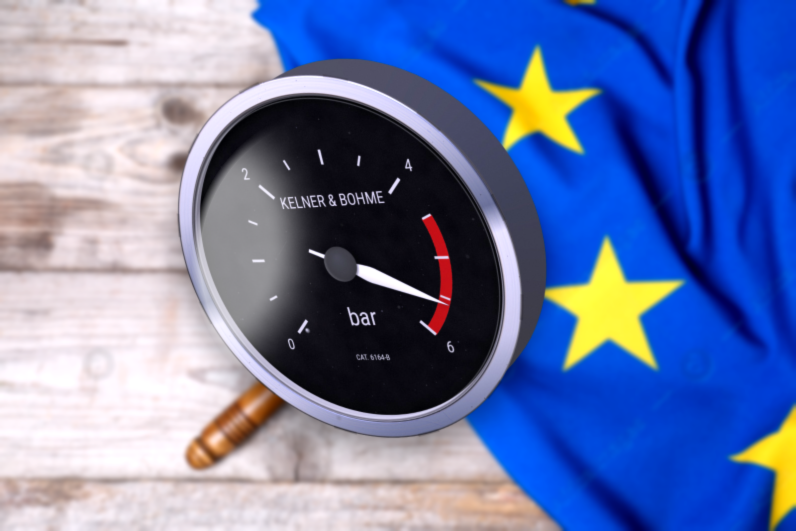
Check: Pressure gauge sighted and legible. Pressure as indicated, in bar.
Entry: 5.5 bar
